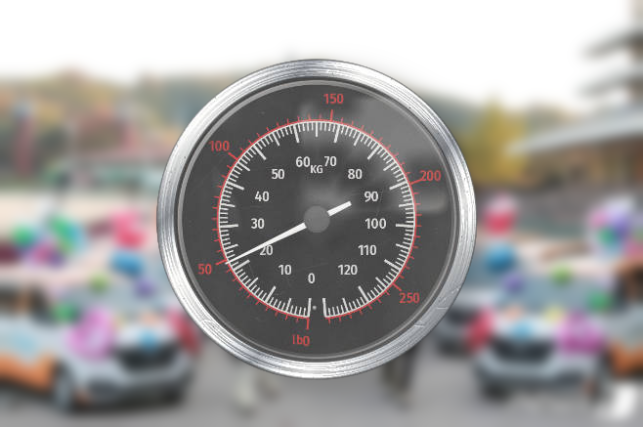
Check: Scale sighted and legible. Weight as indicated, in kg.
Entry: 22 kg
